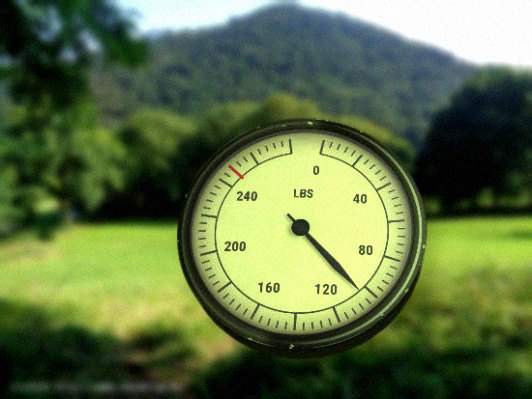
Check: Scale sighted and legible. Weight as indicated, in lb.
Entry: 104 lb
